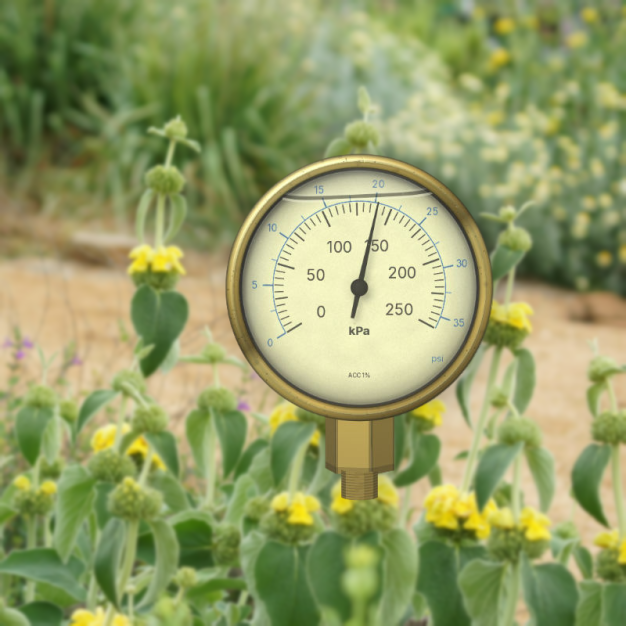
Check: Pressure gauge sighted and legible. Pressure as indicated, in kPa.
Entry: 140 kPa
